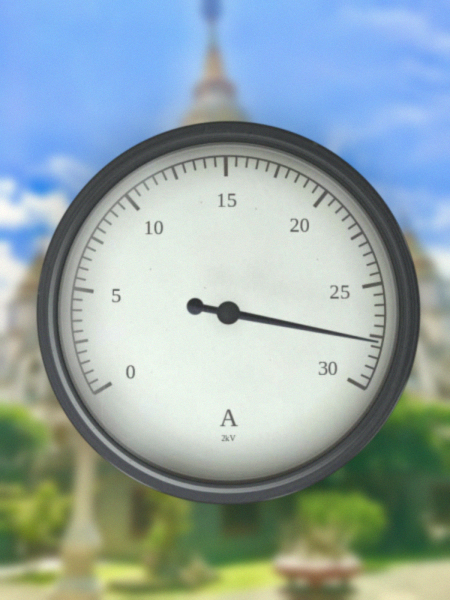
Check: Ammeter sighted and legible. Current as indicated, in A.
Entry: 27.75 A
